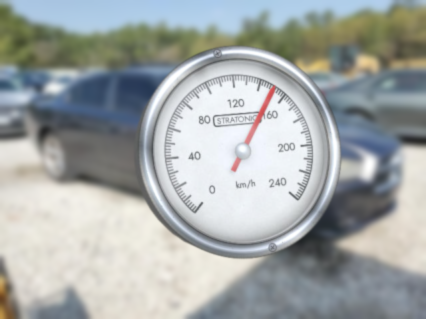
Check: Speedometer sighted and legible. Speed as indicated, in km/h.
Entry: 150 km/h
